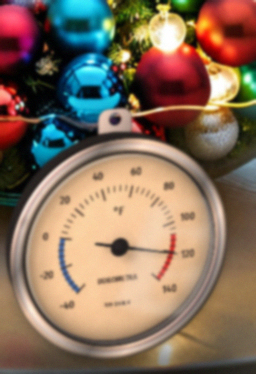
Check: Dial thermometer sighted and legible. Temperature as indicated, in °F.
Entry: 120 °F
